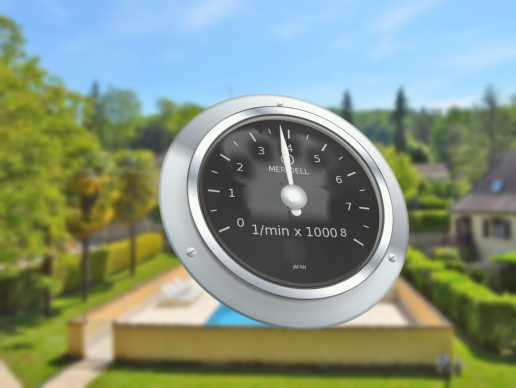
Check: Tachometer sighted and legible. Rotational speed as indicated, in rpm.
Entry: 3750 rpm
